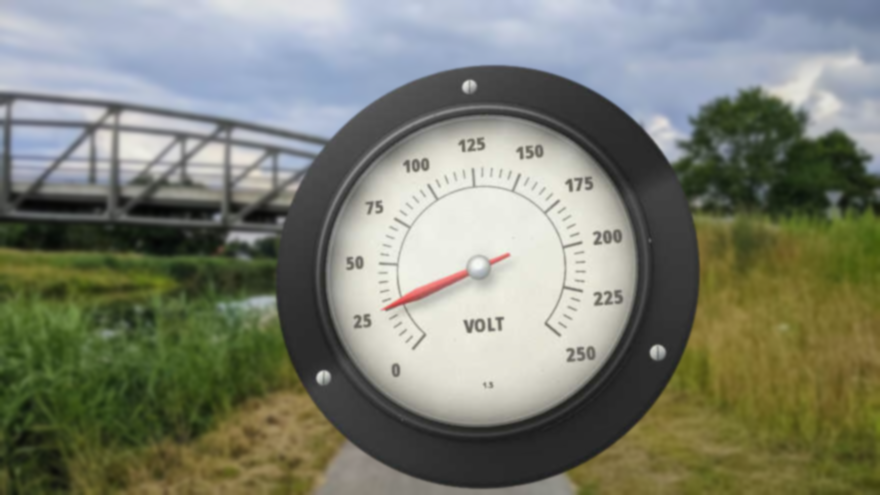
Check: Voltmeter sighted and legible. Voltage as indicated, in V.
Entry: 25 V
